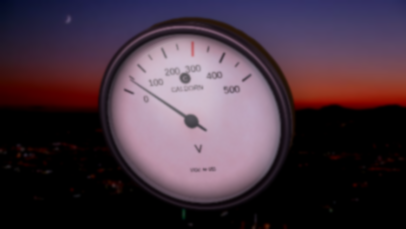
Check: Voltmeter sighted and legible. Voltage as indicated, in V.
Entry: 50 V
